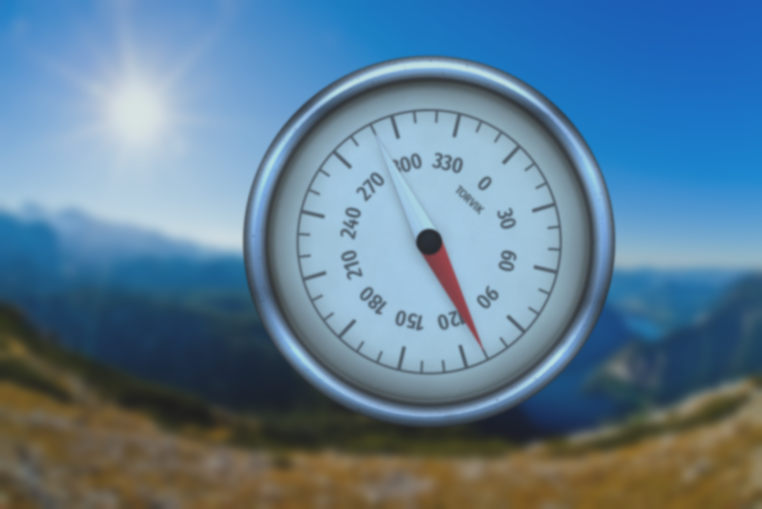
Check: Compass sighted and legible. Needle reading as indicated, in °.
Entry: 110 °
